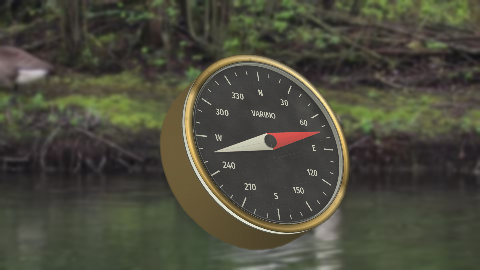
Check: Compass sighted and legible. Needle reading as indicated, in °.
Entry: 75 °
